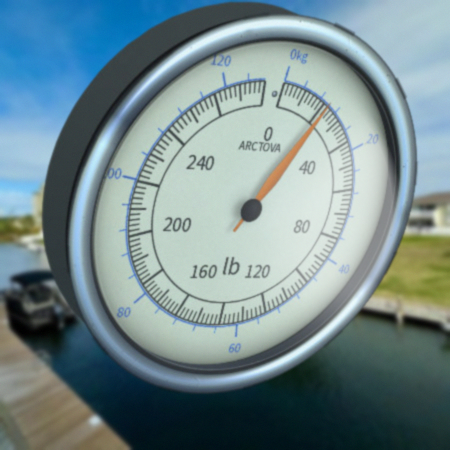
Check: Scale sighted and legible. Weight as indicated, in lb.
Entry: 20 lb
